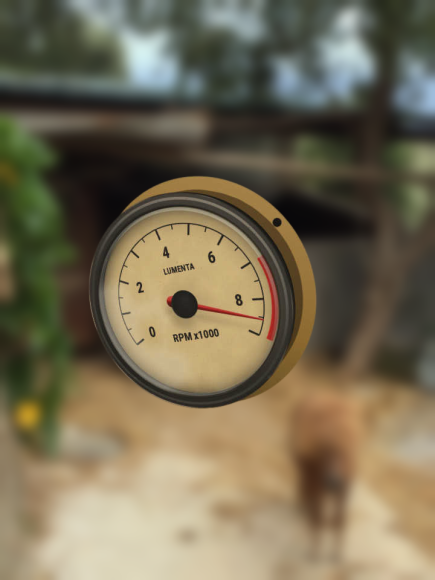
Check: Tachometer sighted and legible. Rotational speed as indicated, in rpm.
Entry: 8500 rpm
